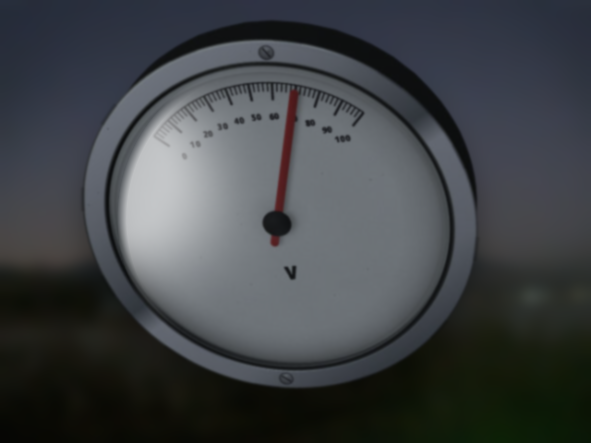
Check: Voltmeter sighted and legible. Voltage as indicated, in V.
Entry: 70 V
